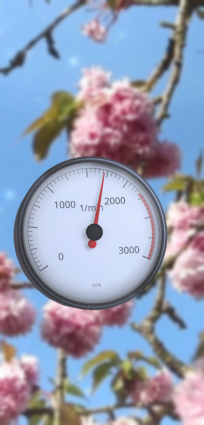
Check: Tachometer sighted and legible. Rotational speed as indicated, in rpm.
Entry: 1700 rpm
